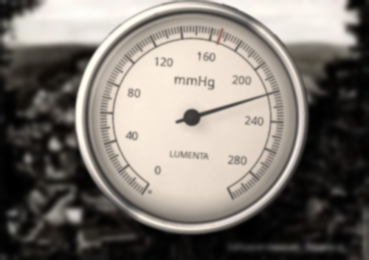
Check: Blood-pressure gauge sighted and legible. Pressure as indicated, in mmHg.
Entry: 220 mmHg
